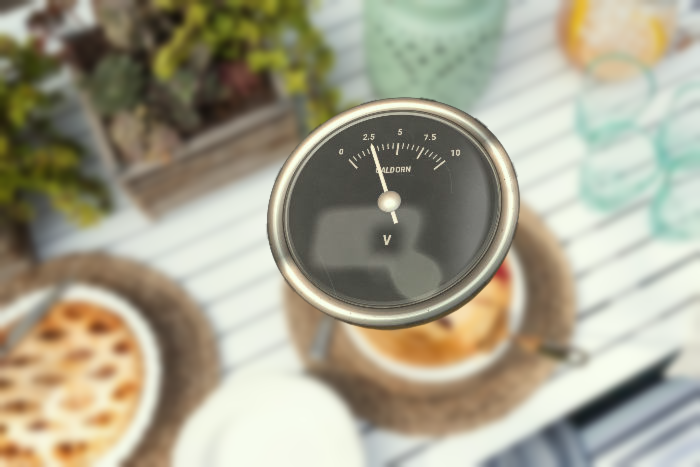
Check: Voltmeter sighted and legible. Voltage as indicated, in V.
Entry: 2.5 V
